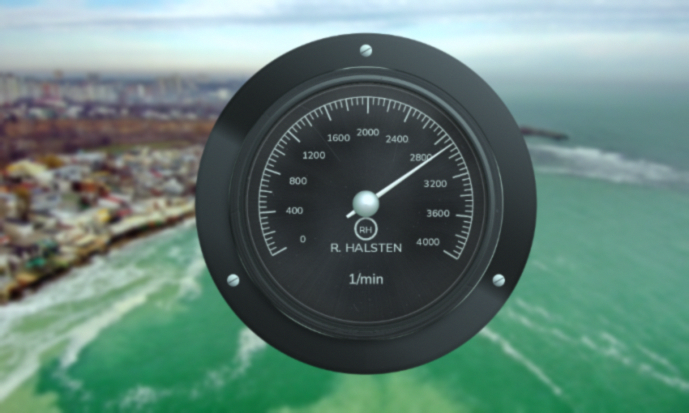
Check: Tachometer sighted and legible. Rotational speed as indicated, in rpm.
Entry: 2900 rpm
